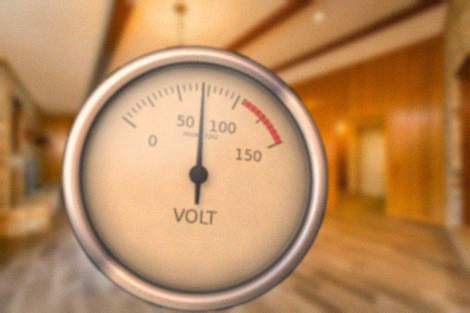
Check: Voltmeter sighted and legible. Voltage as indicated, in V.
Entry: 70 V
